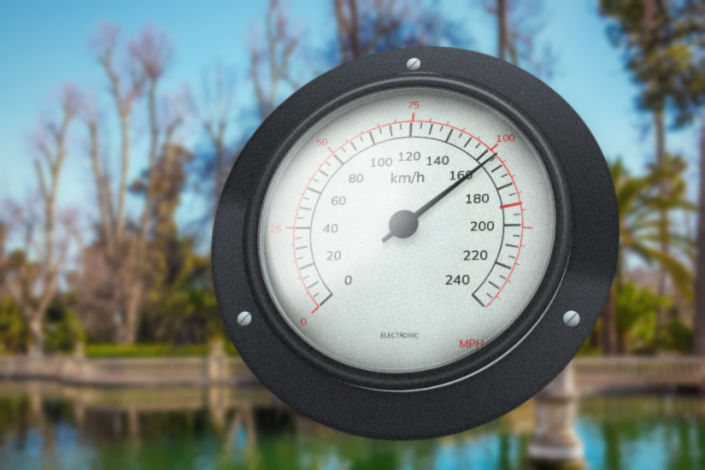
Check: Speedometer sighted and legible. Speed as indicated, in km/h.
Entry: 165 km/h
